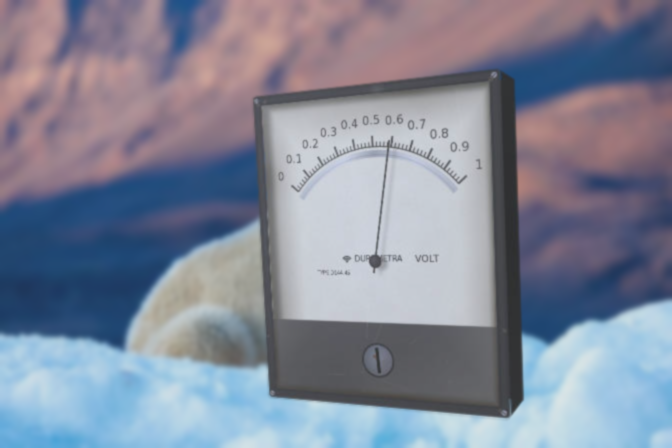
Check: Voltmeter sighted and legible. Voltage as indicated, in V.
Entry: 0.6 V
